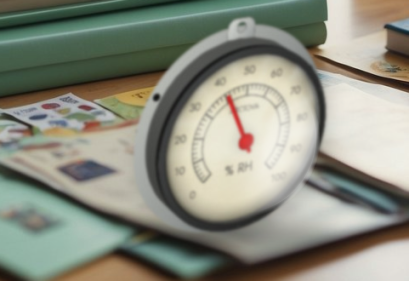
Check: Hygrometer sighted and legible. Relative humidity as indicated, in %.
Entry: 40 %
